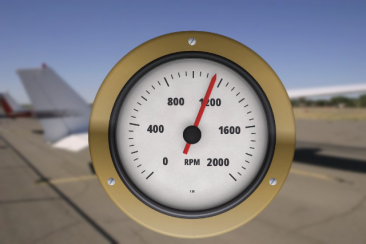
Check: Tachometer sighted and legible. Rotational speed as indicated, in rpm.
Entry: 1150 rpm
